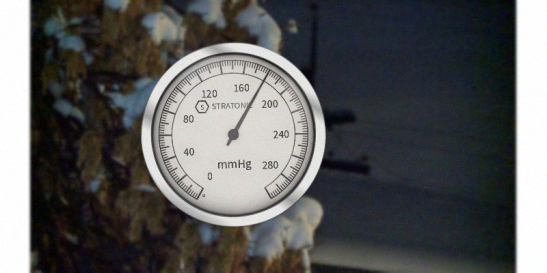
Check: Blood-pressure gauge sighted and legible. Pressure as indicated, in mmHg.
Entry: 180 mmHg
